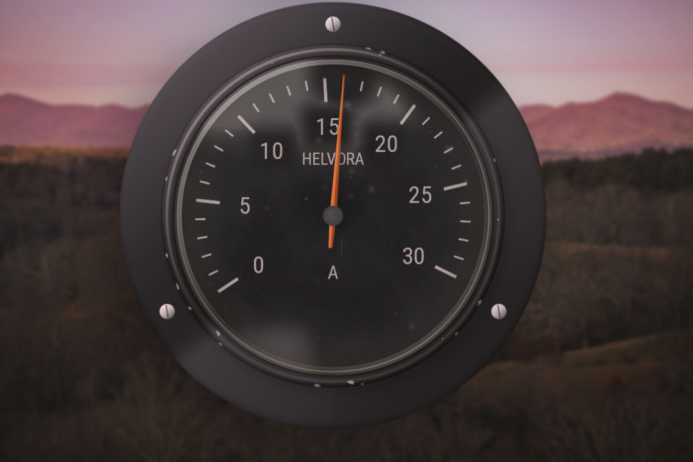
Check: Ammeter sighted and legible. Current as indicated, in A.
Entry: 16 A
